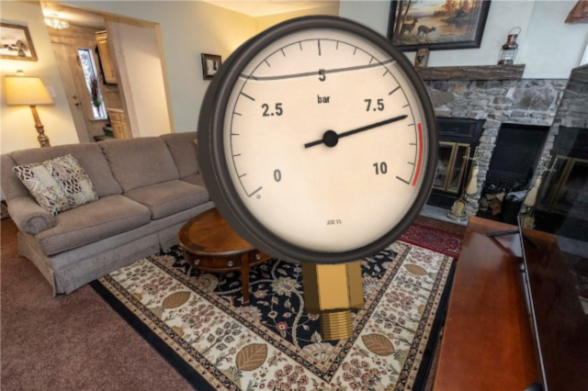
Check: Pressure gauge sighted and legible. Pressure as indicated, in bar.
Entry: 8.25 bar
